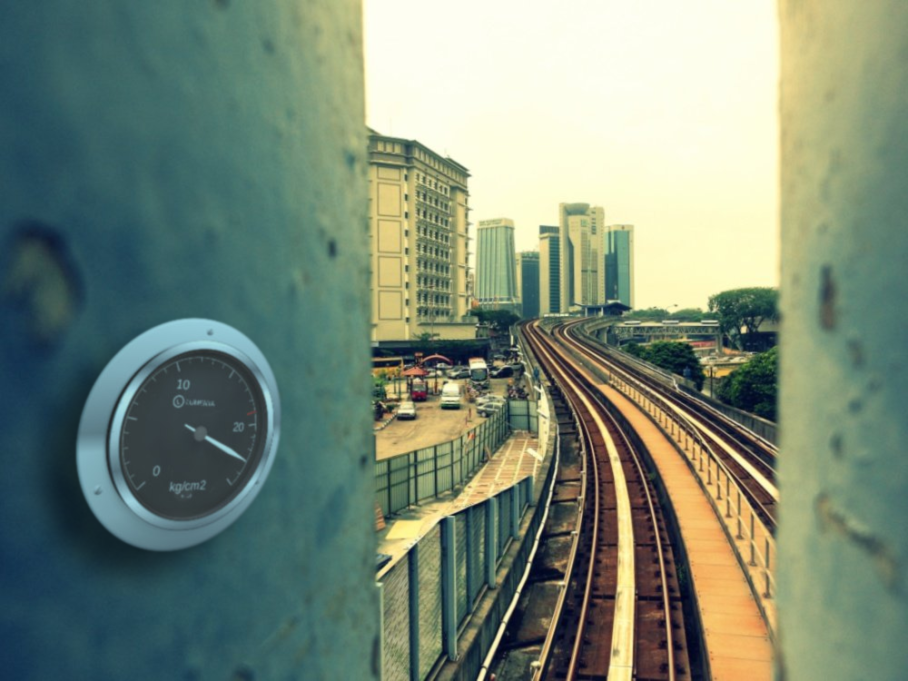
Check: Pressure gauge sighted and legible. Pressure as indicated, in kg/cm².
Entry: 23 kg/cm²
